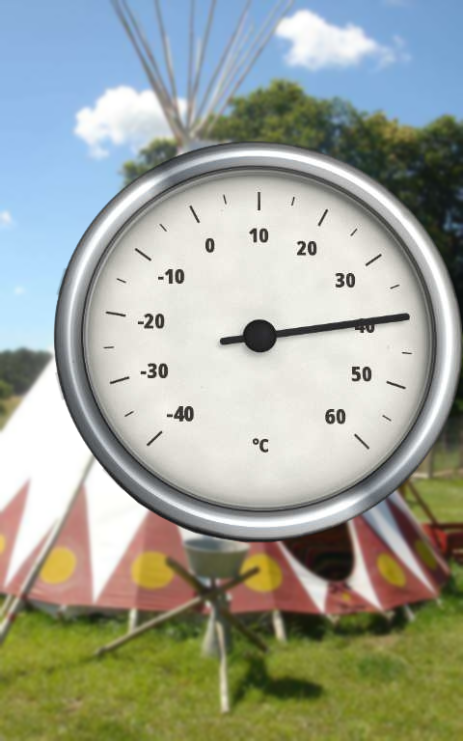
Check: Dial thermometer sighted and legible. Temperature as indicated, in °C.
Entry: 40 °C
